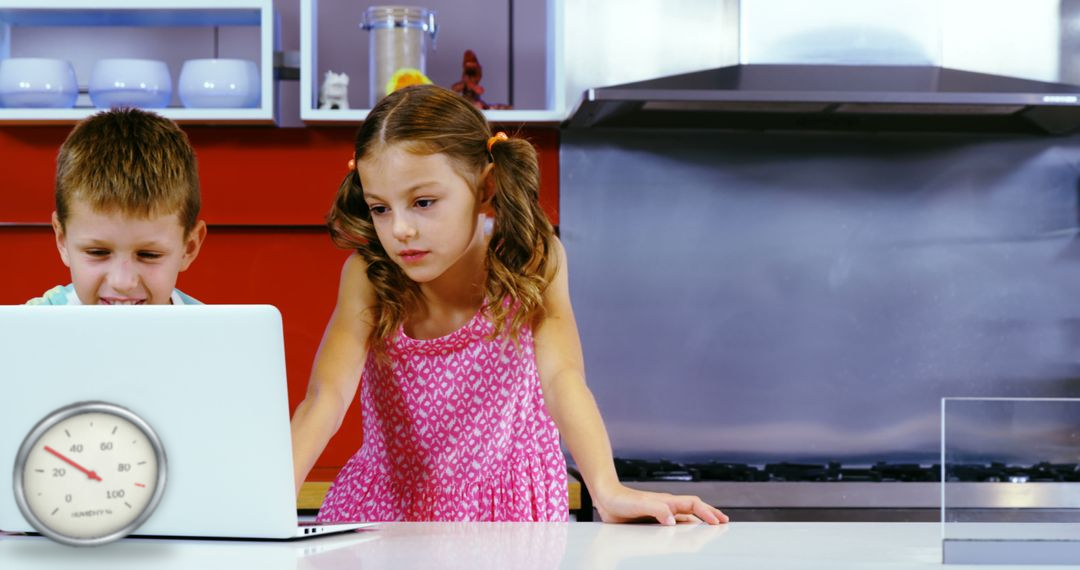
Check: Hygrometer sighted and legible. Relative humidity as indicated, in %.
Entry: 30 %
